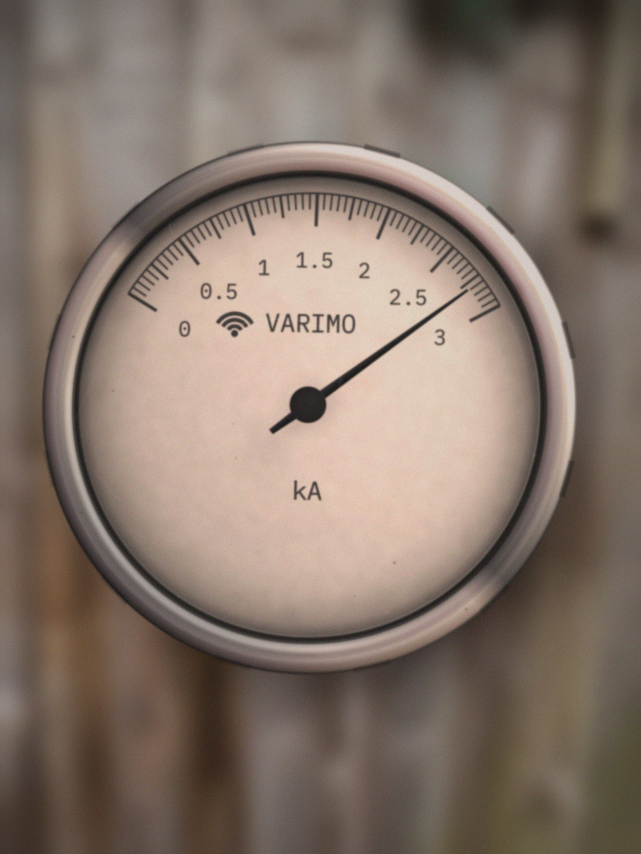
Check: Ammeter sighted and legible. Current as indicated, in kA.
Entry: 2.8 kA
